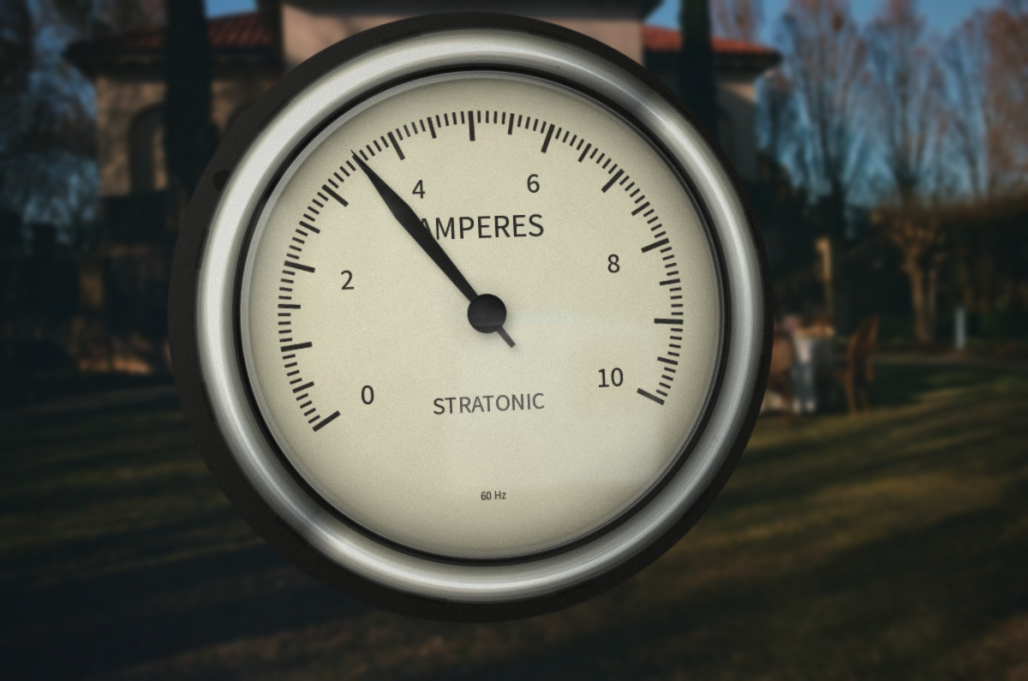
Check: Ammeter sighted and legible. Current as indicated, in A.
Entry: 3.5 A
